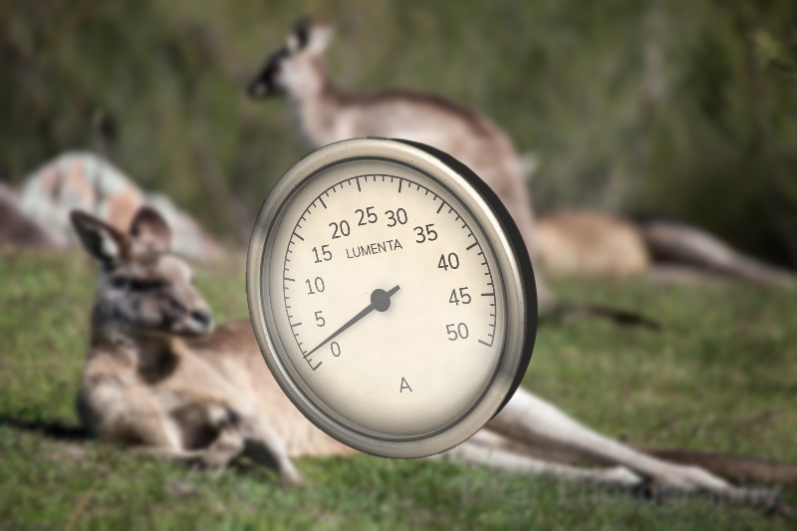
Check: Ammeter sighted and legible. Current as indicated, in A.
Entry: 1.5 A
